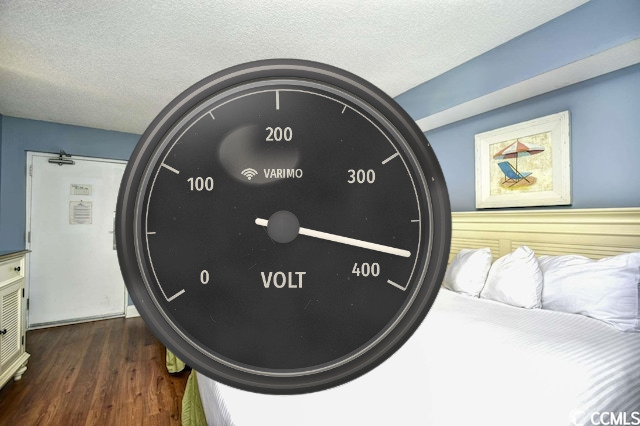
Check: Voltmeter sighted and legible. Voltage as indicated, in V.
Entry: 375 V
